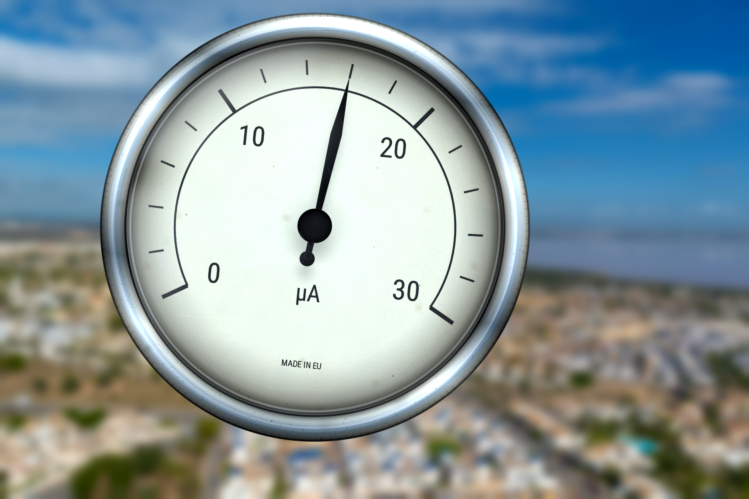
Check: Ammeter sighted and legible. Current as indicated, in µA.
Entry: 16 µA
